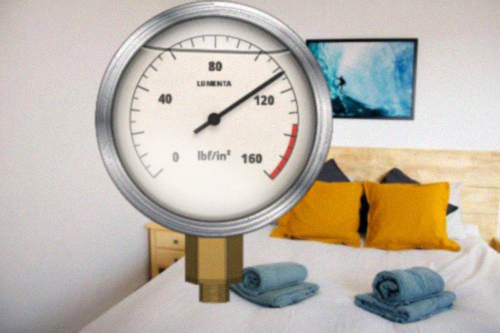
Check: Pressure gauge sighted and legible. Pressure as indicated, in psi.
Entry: 112.5 psi
